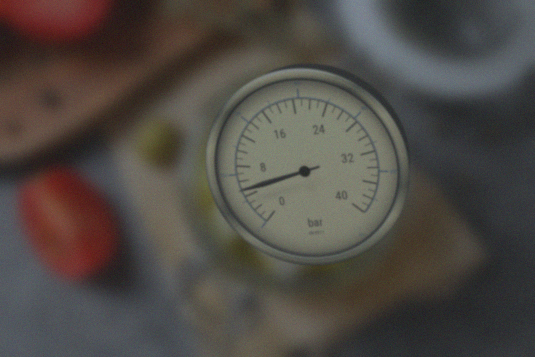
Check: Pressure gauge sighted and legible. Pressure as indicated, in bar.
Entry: 5 bar
